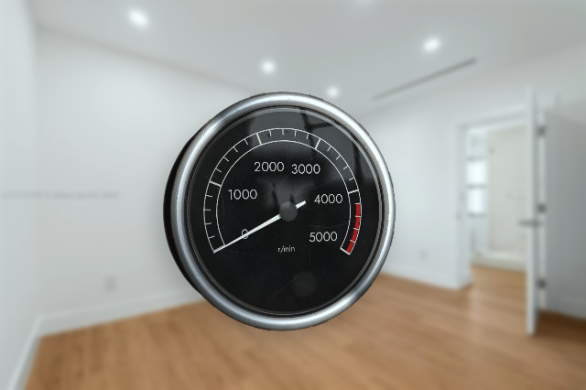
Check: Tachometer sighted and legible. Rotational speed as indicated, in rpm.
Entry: 0 rpm
